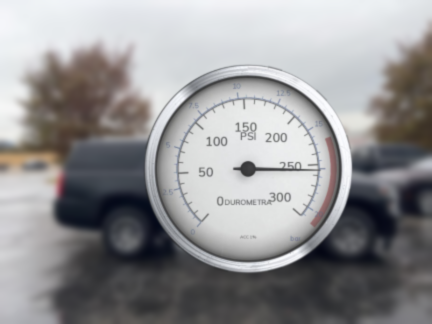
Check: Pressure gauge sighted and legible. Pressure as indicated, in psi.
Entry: 255 psi
